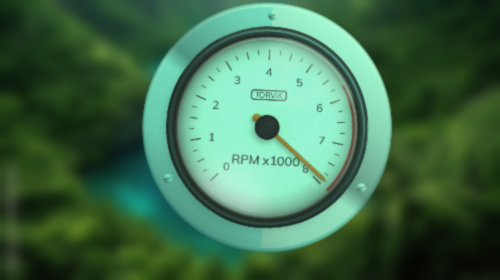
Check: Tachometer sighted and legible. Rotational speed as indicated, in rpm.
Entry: 7875 rpm
